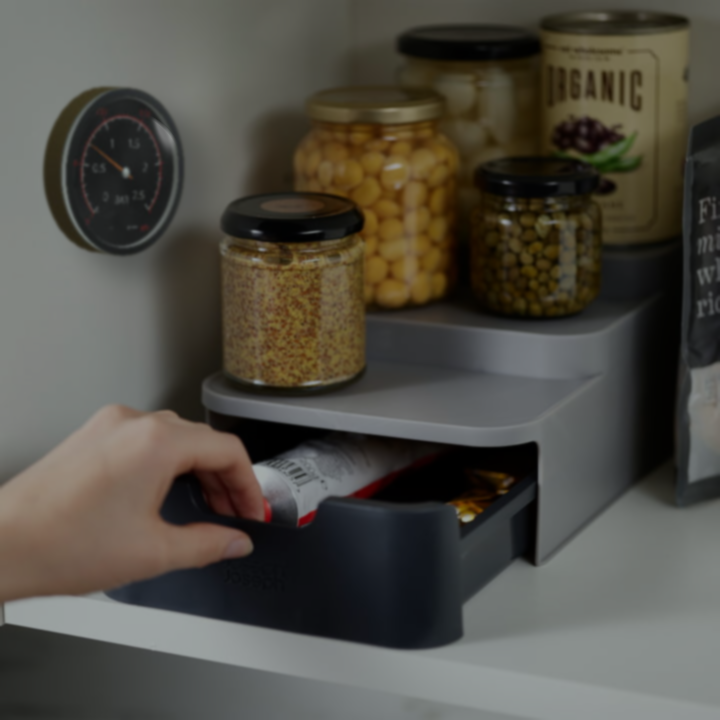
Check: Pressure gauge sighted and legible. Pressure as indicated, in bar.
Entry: 0.7 bar
